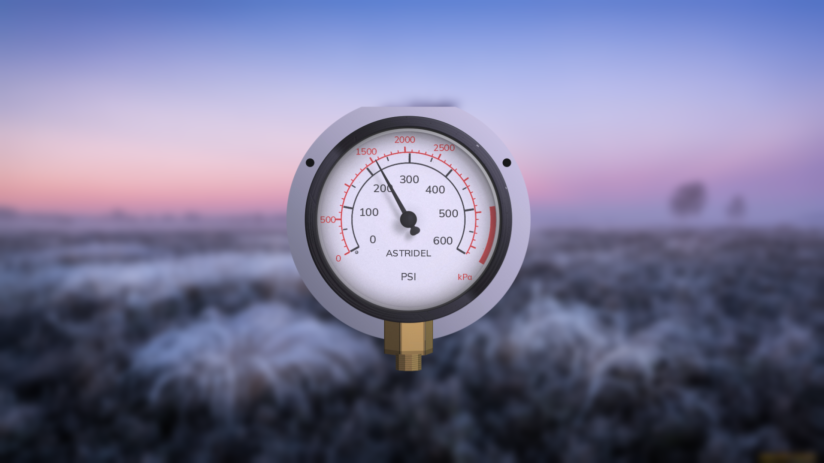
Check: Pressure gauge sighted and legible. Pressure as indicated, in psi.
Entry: 225 psi
